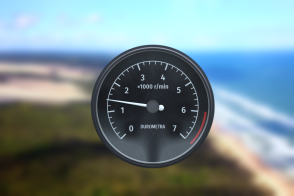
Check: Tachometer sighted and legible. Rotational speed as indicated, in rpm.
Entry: 1400 rpm
